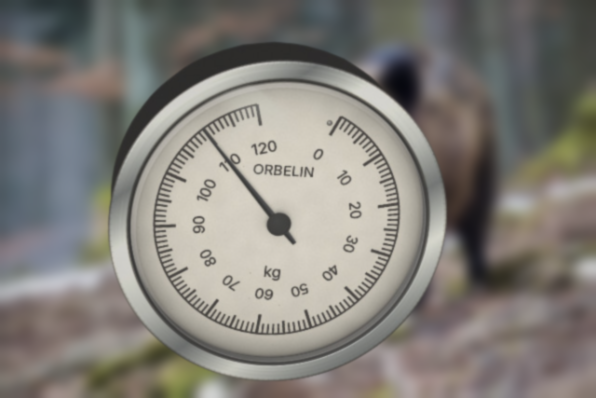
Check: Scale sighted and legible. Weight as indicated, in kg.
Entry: 110 kg
